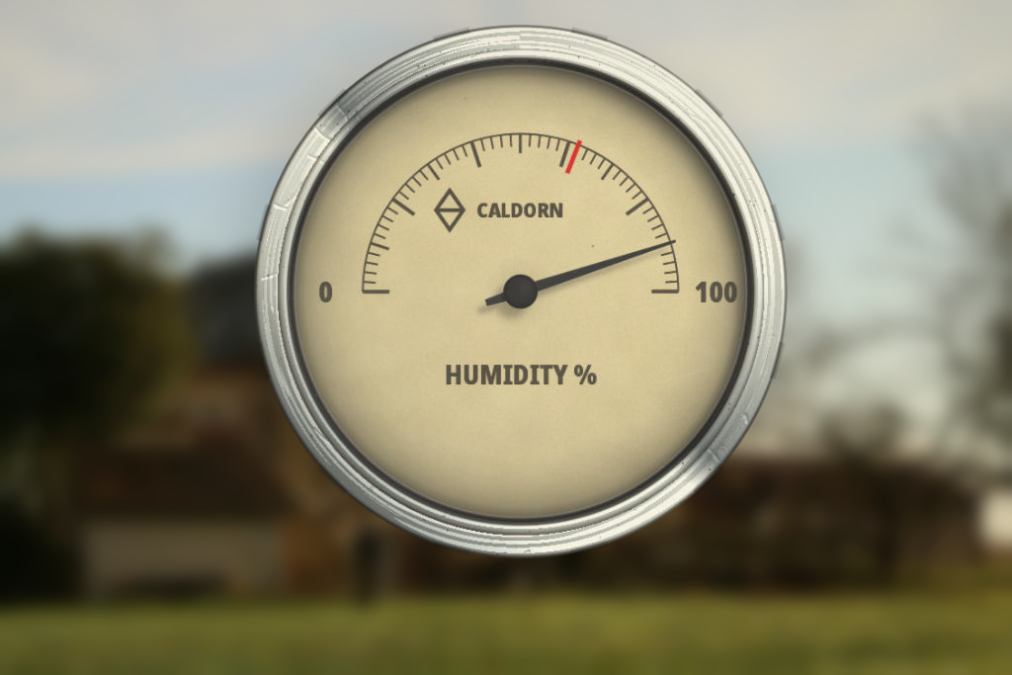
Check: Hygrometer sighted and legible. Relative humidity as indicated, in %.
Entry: 90 %
